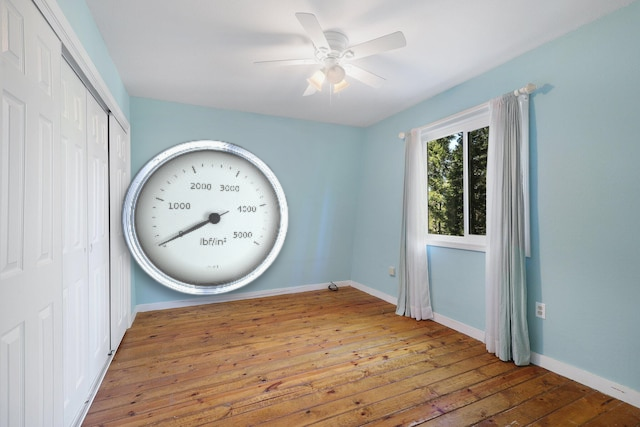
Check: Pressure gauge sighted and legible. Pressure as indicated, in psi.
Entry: 0 psi
